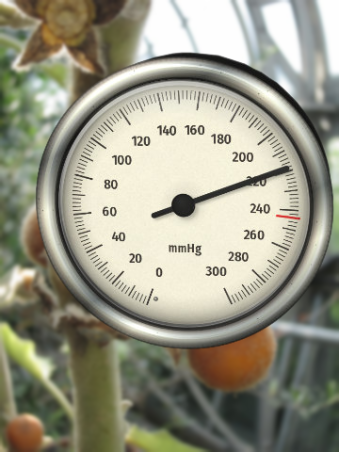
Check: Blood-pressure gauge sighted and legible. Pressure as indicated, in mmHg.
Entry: 218 mmHg
